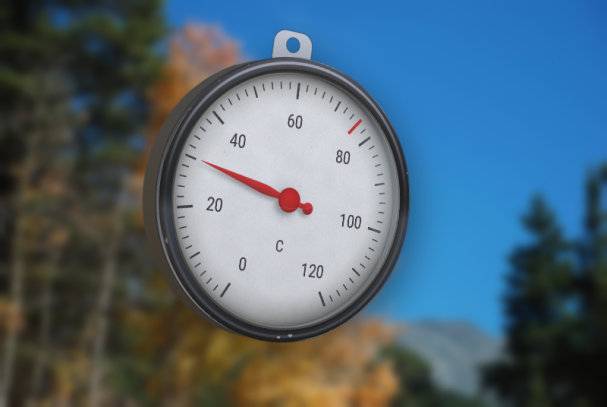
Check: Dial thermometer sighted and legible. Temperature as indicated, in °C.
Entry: 30 °C
